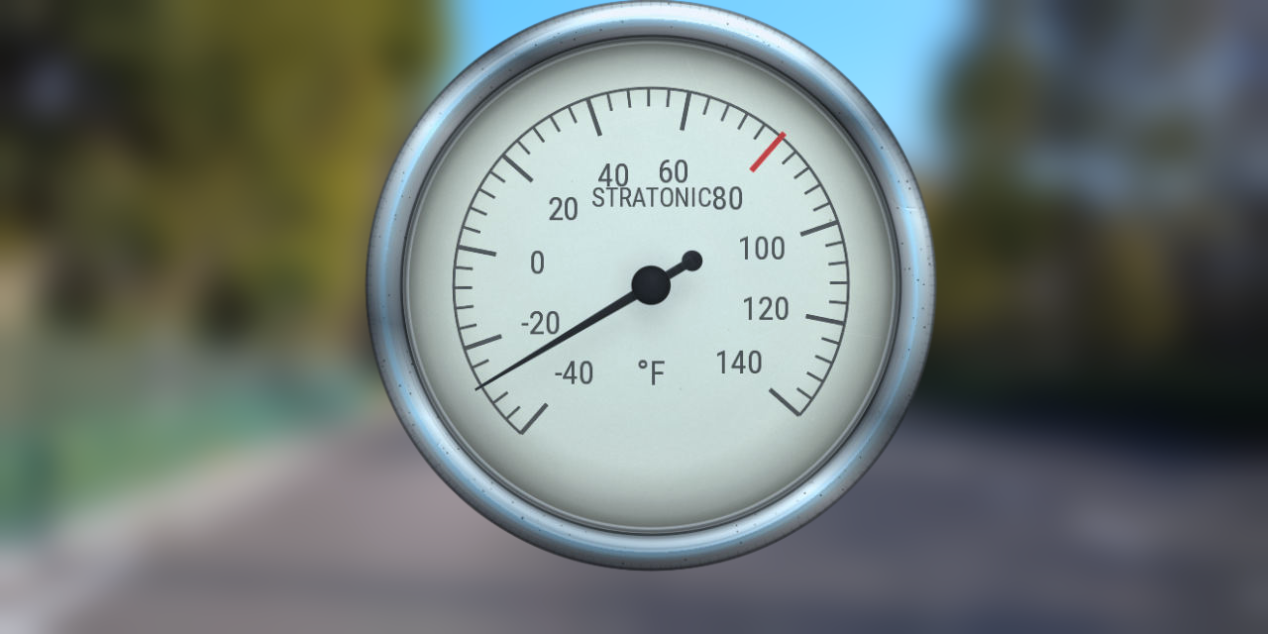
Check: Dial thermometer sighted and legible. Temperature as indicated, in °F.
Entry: -28 °F
